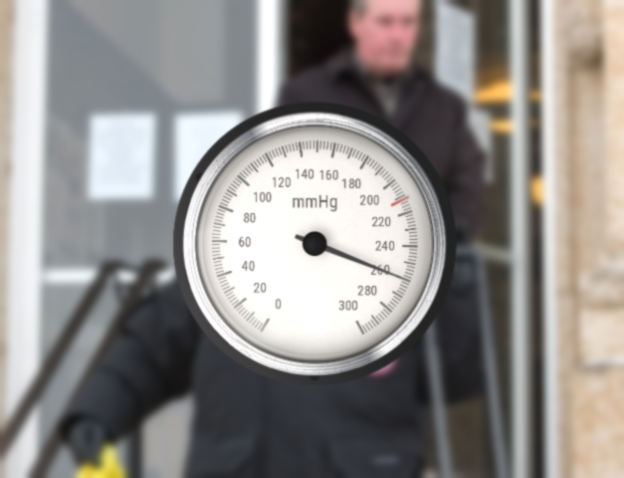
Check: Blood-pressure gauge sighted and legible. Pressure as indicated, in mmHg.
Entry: 260 mmHg
